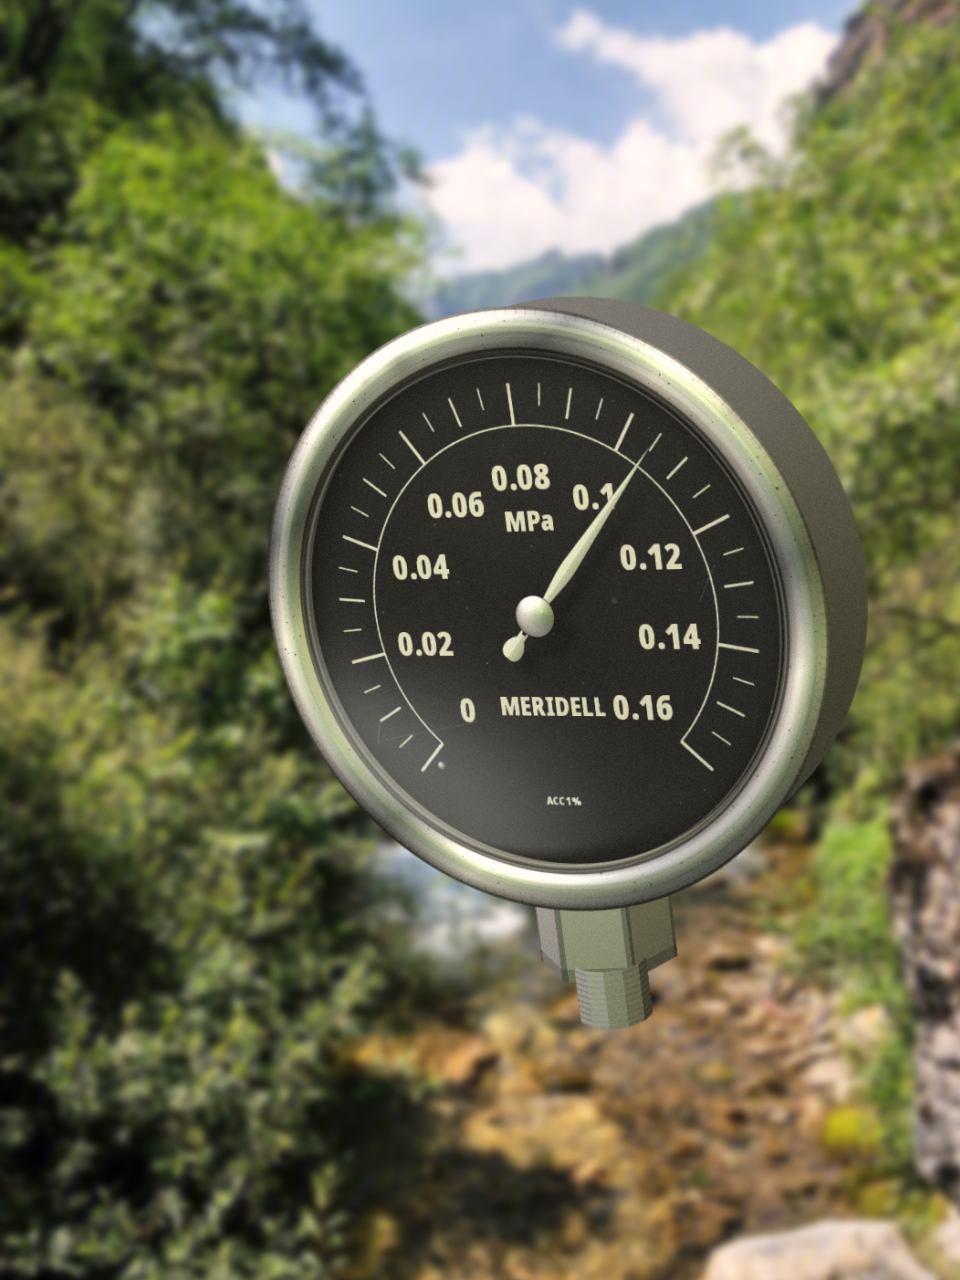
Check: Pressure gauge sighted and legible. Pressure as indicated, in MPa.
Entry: 0.105 MPa
